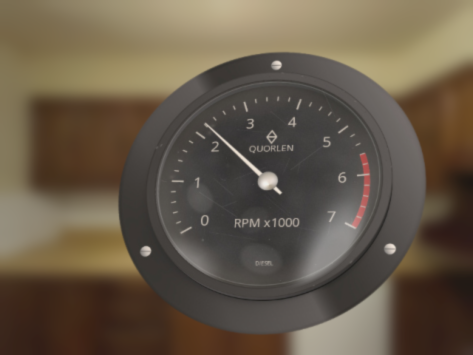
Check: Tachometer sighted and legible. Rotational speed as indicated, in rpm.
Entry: 2200 rpm
